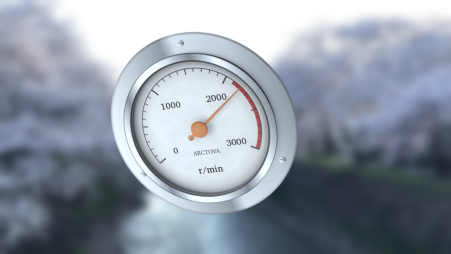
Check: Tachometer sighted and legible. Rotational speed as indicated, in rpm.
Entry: 2200 rpm
